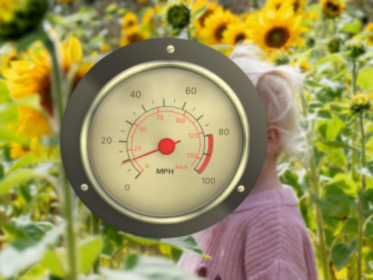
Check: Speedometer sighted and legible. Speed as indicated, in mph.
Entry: 10 mph
